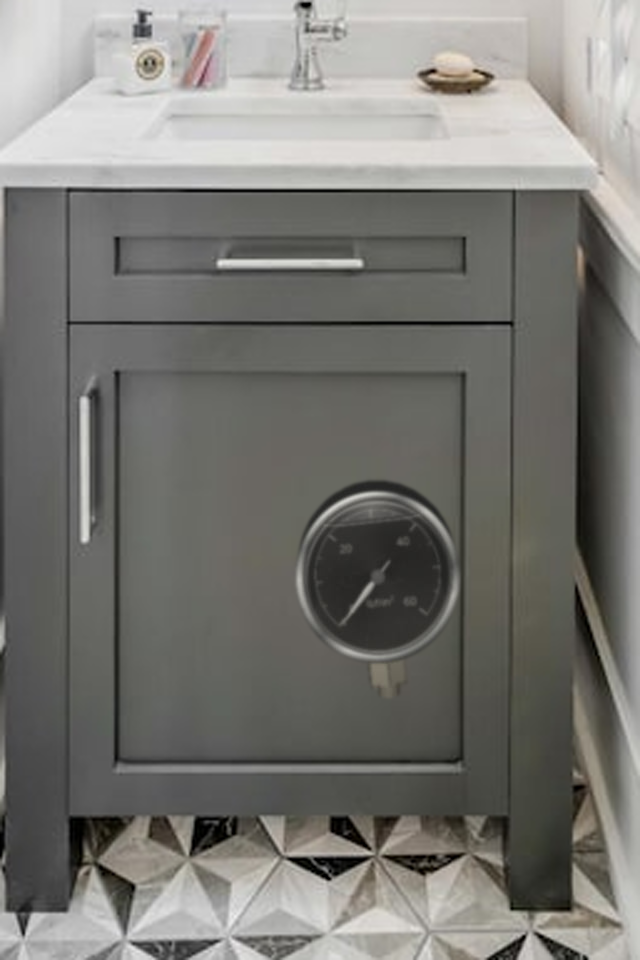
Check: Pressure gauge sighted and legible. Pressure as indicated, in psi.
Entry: 0 psi
